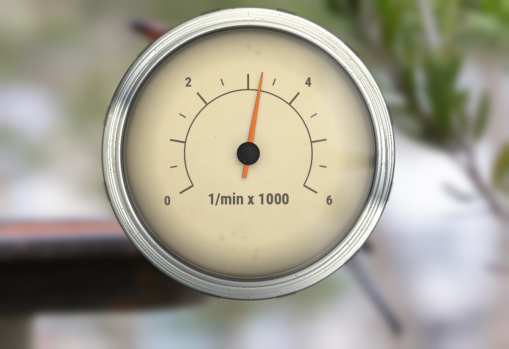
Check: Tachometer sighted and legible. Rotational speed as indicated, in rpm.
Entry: 3250 rpm
